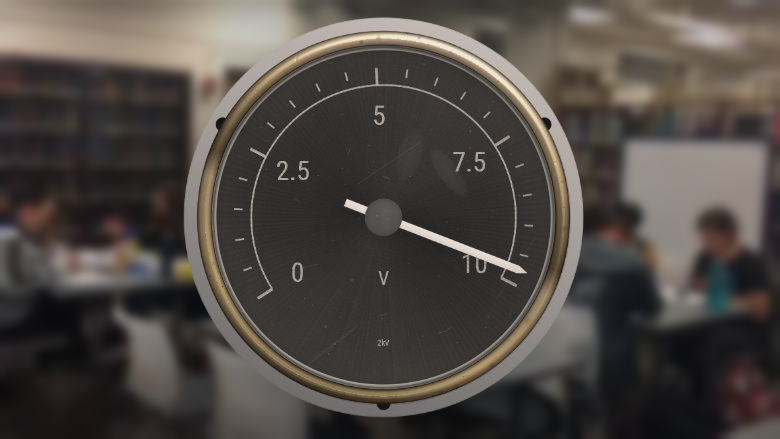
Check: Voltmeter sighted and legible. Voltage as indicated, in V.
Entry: 9.75 V
